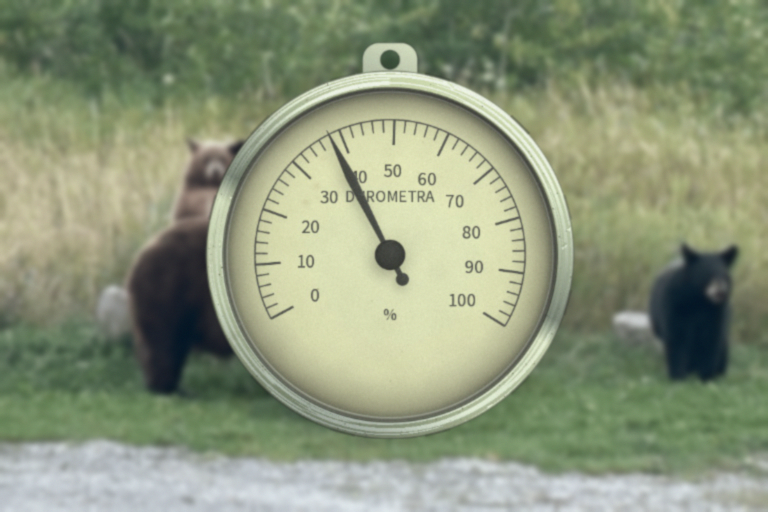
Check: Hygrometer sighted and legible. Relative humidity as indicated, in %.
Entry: 38 %
